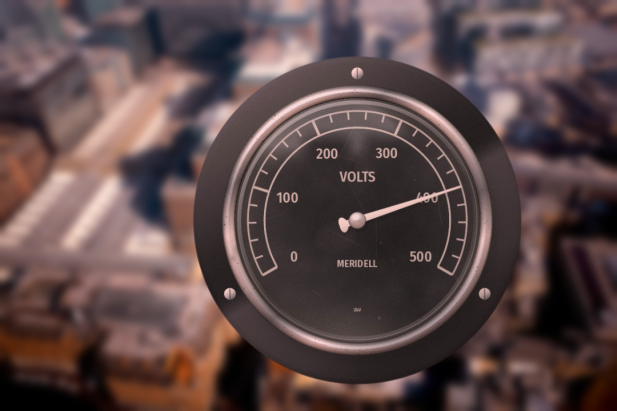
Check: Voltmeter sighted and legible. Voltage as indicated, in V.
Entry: 400 V
